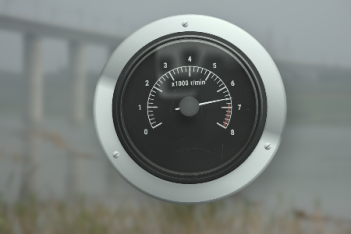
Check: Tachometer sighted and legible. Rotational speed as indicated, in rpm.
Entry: 6600 rpm
